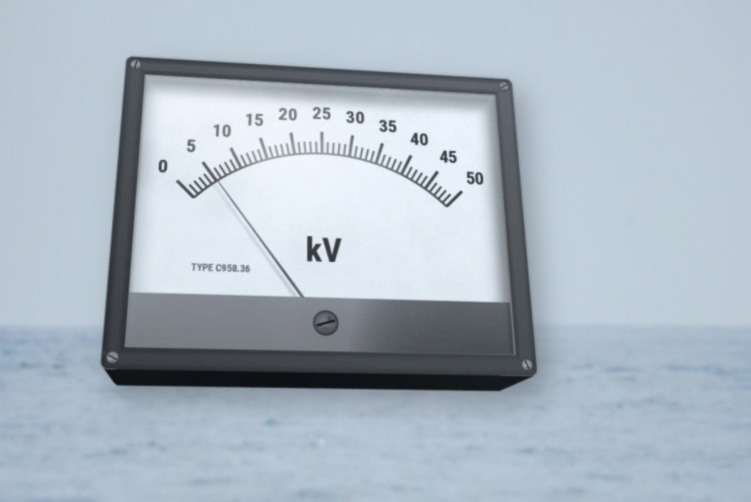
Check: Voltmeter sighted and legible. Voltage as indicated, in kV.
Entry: 5 kV
